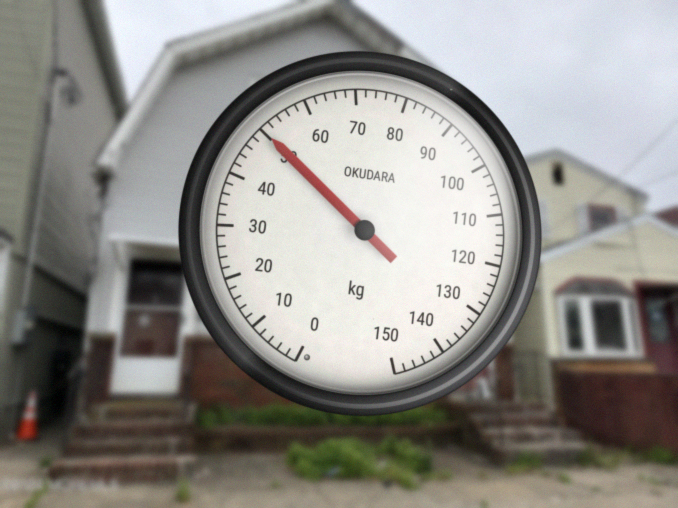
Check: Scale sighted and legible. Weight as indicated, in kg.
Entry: 50 kg
